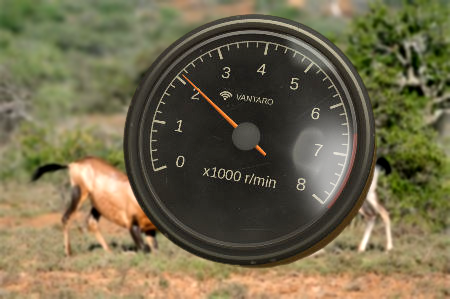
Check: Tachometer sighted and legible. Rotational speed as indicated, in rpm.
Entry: 2100 rpm
